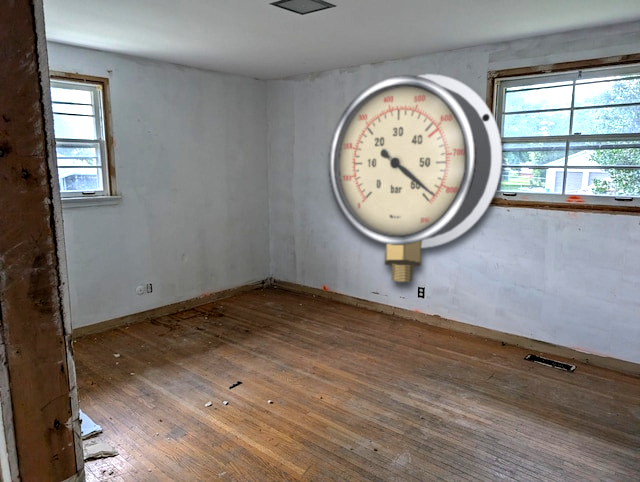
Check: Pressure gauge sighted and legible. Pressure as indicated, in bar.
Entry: 58 bar
